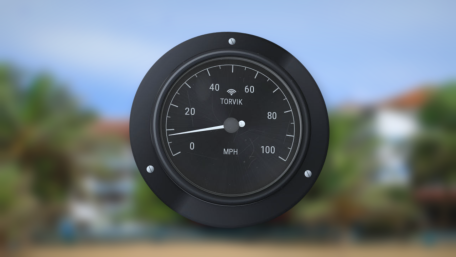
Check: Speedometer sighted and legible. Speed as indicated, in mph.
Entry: 7.5 mph
